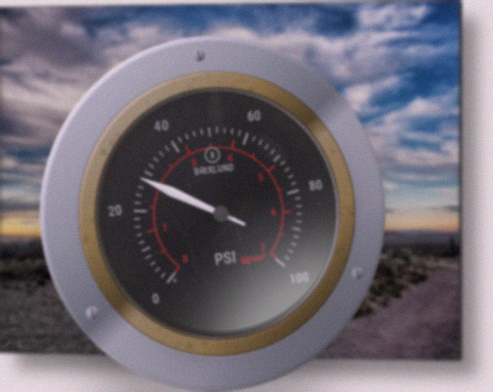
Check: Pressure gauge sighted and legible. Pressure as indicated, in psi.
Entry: 28 psi
